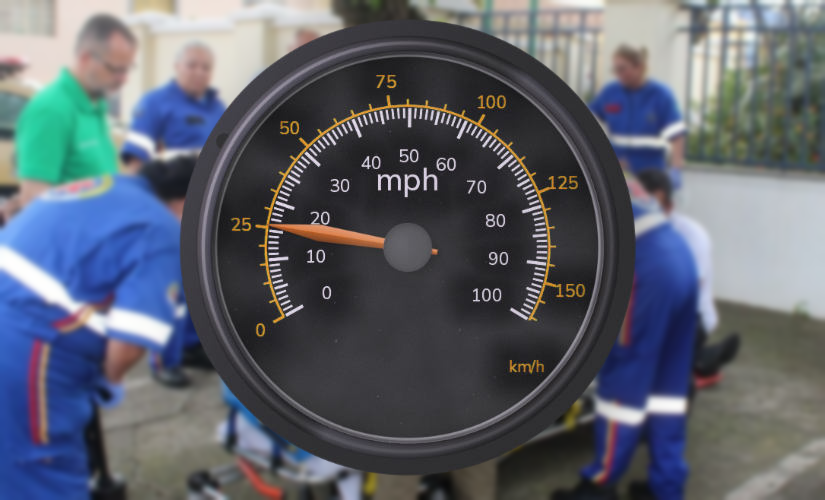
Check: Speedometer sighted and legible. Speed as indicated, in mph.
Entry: 16 mph
